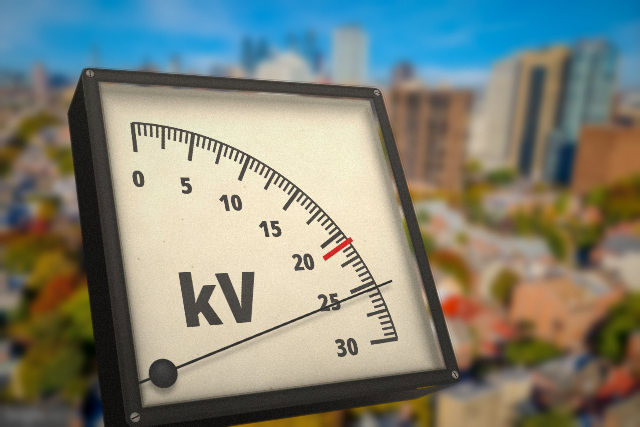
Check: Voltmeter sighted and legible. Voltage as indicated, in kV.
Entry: 25.5 kV
